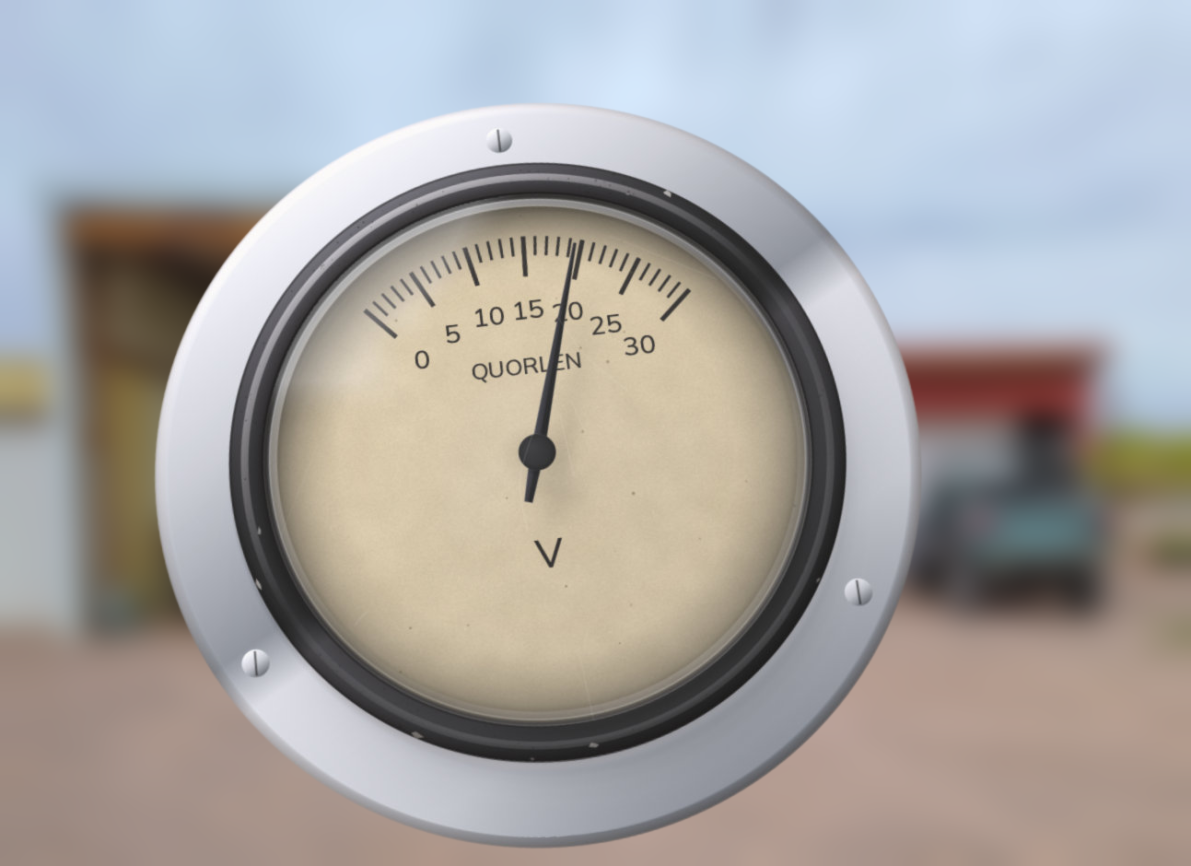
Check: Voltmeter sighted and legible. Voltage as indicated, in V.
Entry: 19.5 V
